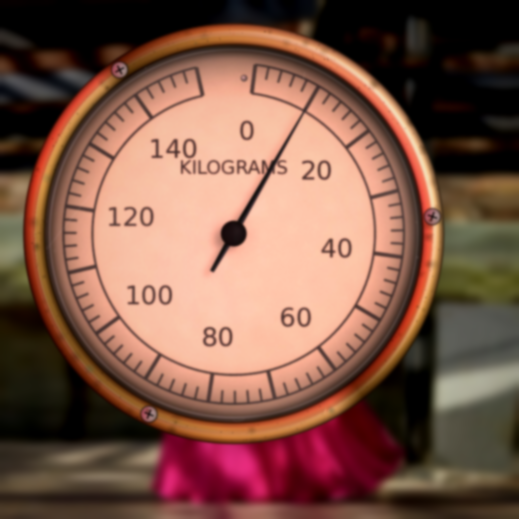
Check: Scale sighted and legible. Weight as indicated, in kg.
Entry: 10 kg
